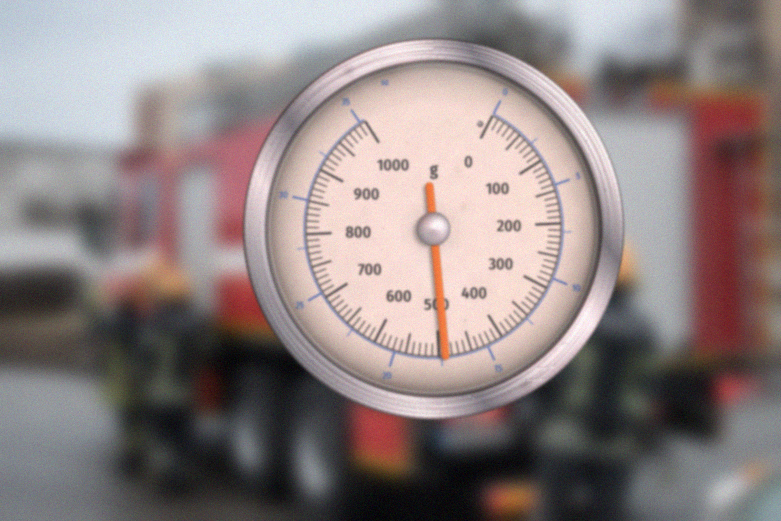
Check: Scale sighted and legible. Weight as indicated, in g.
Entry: 490 g
